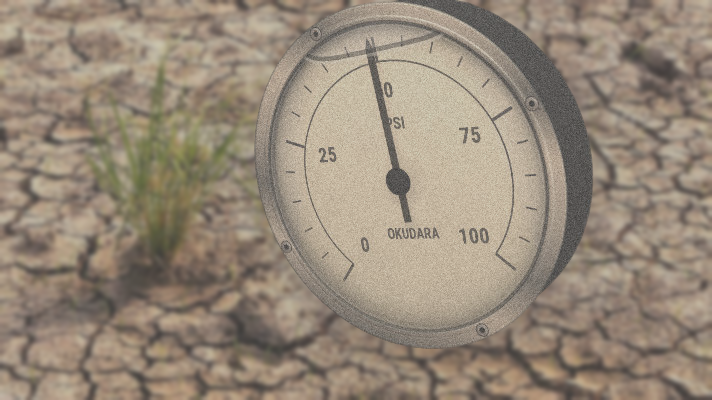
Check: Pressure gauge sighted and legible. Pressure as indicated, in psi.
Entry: 50 psi
